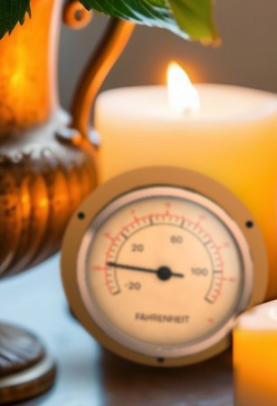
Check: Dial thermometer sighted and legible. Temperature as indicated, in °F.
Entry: 0 °F
